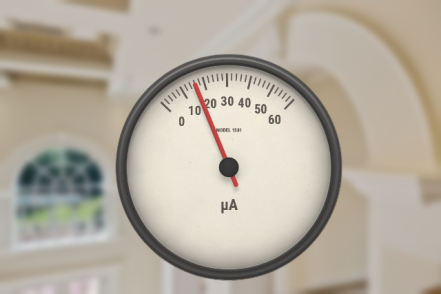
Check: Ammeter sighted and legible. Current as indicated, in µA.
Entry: 16 µA
